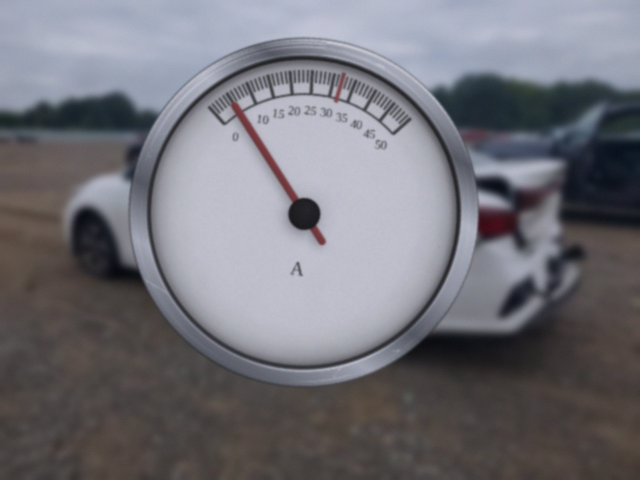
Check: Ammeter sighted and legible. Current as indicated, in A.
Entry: 5 A
